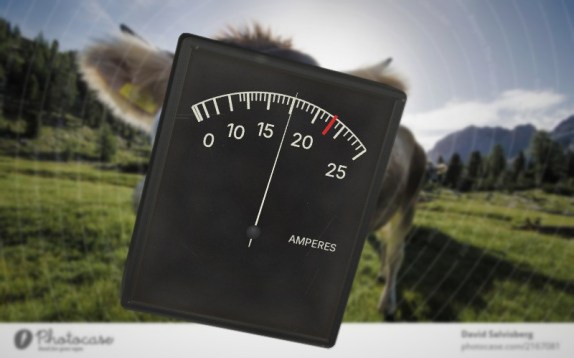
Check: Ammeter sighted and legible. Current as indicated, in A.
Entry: 17.5 A
